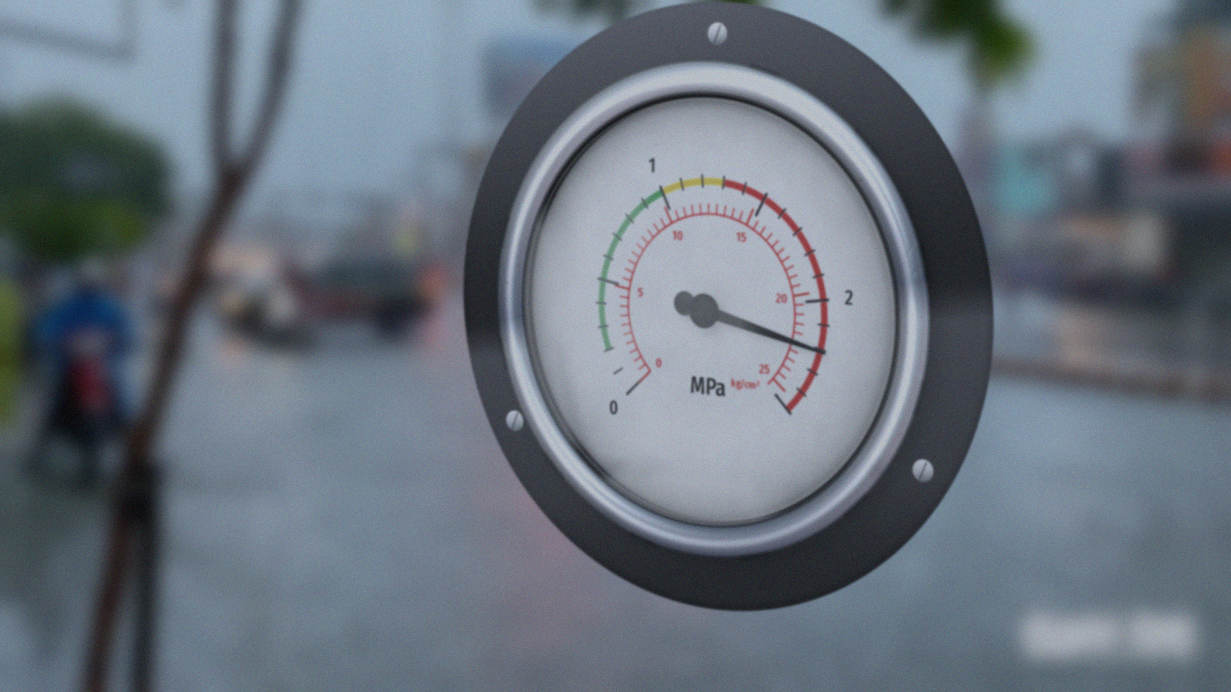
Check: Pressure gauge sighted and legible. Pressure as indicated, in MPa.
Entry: 2.2 MPa
